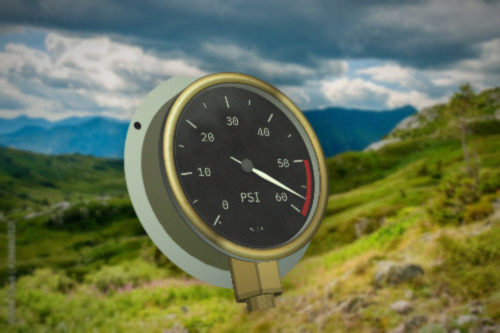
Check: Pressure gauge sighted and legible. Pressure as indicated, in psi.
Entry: 57.5 psi
